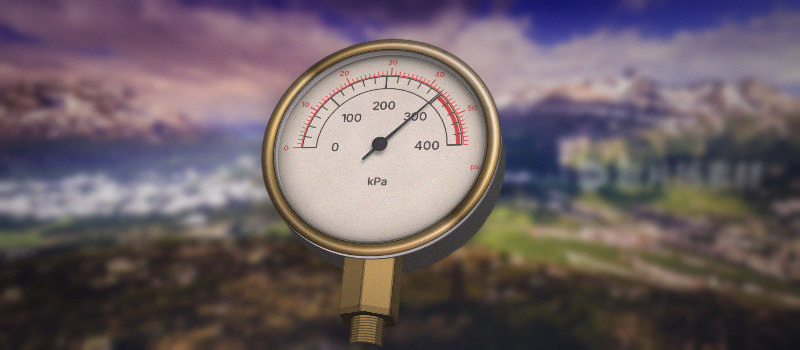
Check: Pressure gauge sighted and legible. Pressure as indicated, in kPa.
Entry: 300 kPa
